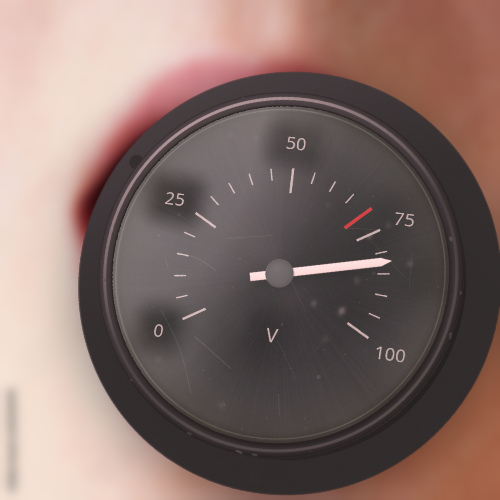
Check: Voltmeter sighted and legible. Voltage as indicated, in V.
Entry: 82.5 V
